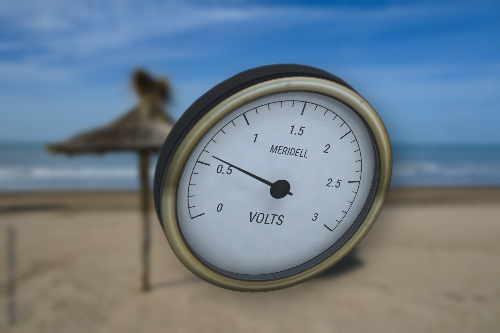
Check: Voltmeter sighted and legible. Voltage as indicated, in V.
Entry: 0.6 V
